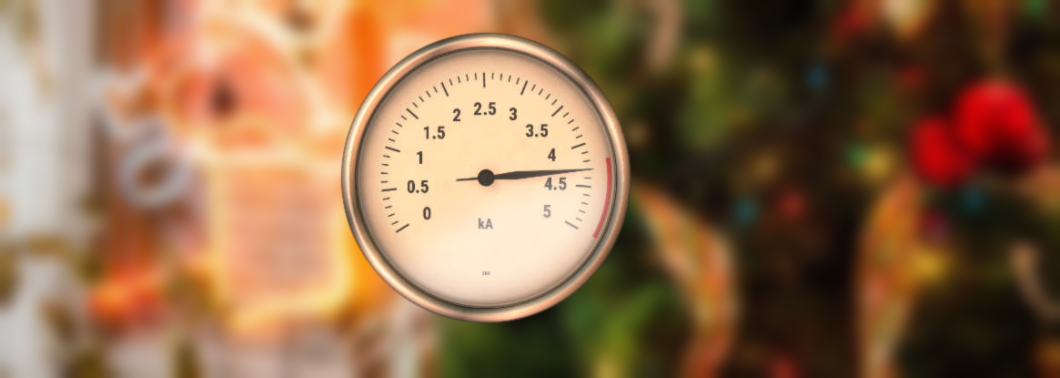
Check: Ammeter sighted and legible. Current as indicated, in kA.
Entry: 4.3 kA
